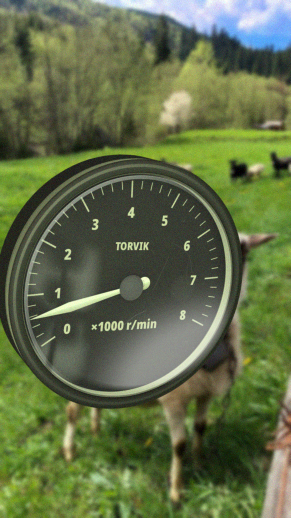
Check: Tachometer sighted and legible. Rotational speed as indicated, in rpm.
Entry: 600 rpm
